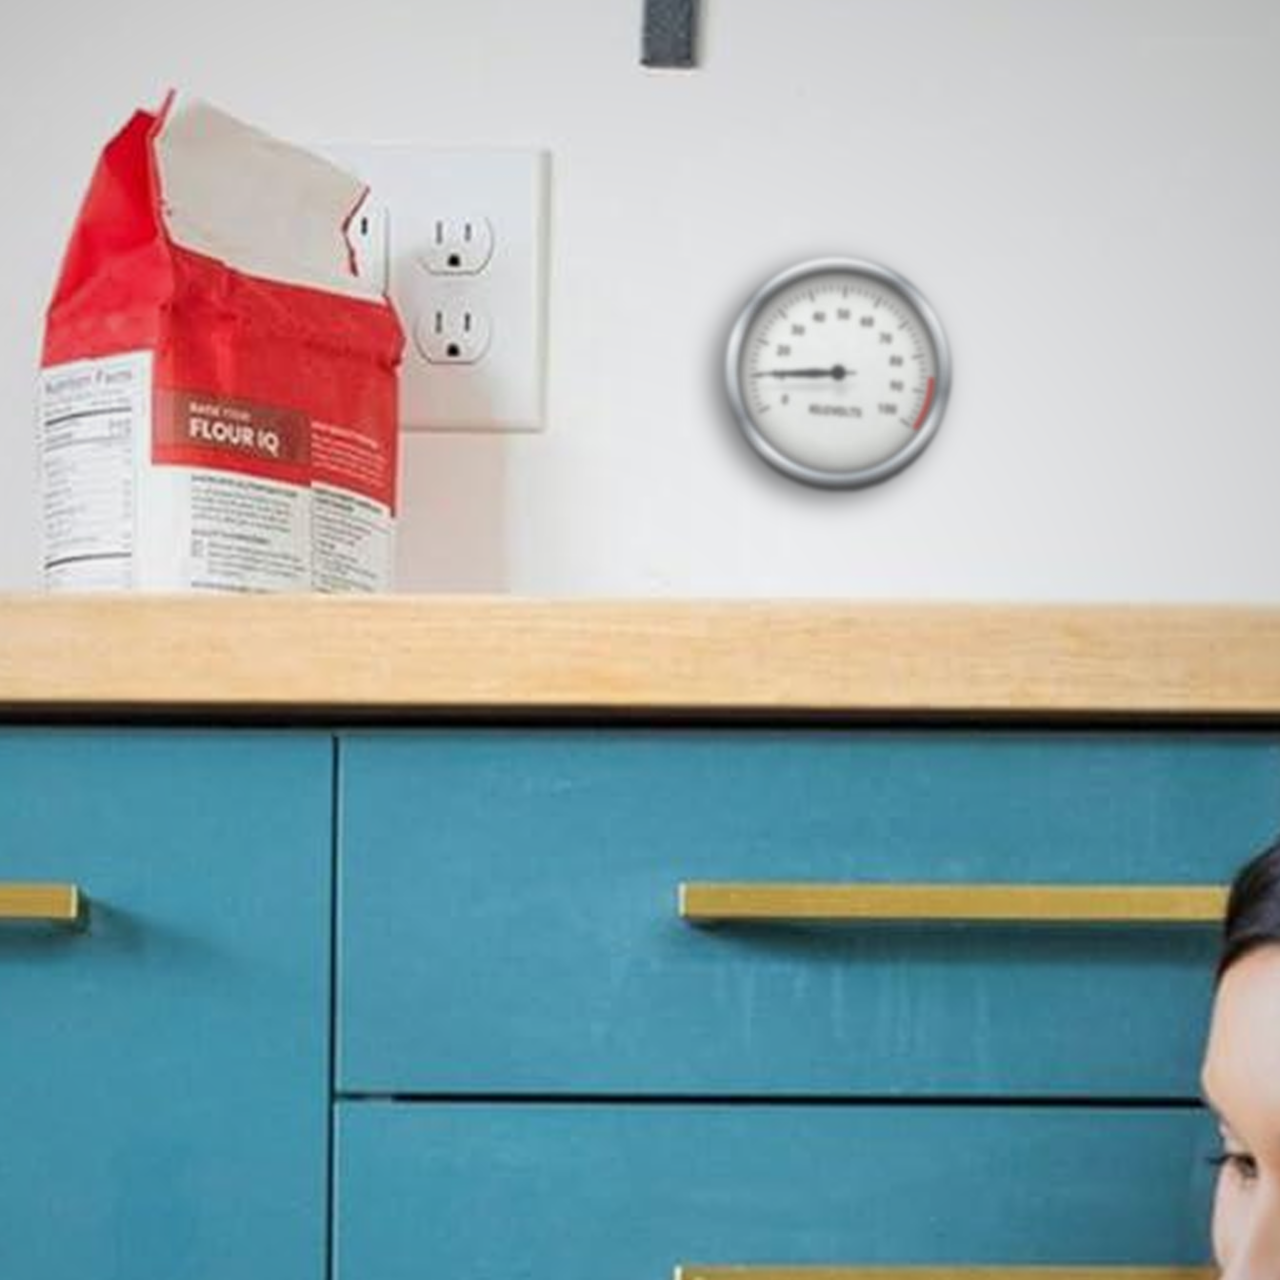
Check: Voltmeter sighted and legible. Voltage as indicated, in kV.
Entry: 10 kV
